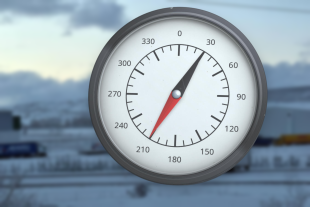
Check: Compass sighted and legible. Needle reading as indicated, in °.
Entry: 210 °
